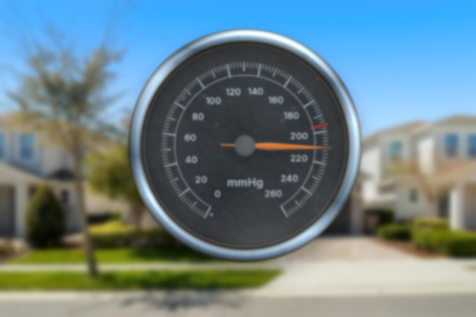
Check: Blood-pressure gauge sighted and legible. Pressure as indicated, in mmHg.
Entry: 210 mmHg
